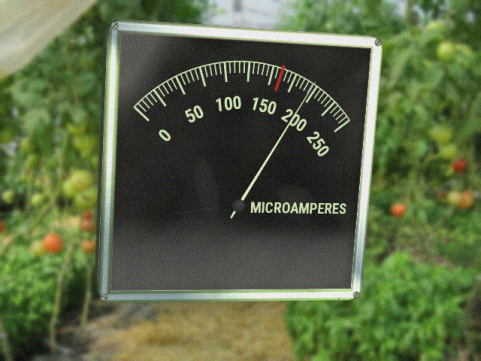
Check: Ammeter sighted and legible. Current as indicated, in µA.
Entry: 195 µA
